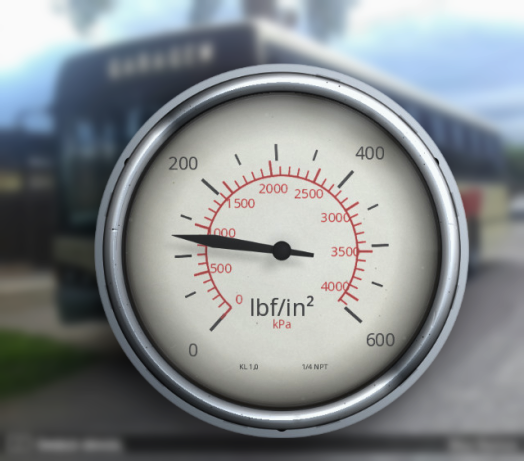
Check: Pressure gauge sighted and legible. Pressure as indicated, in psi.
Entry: 125 psi
